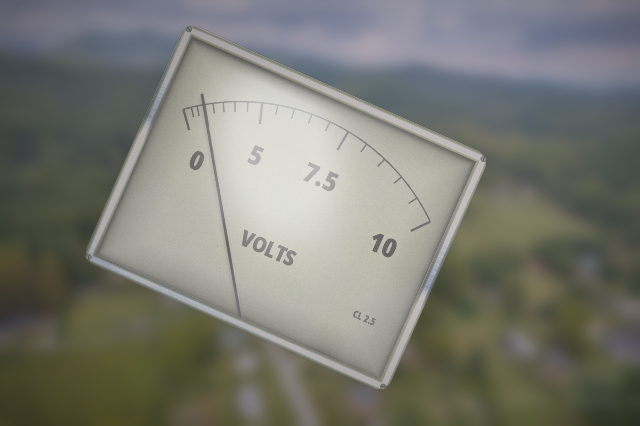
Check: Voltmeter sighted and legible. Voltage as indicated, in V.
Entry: 2.5 V
